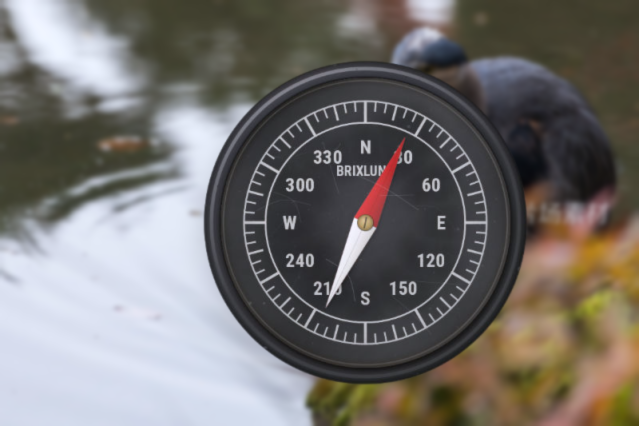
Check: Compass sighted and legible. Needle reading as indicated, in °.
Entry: 25 °
